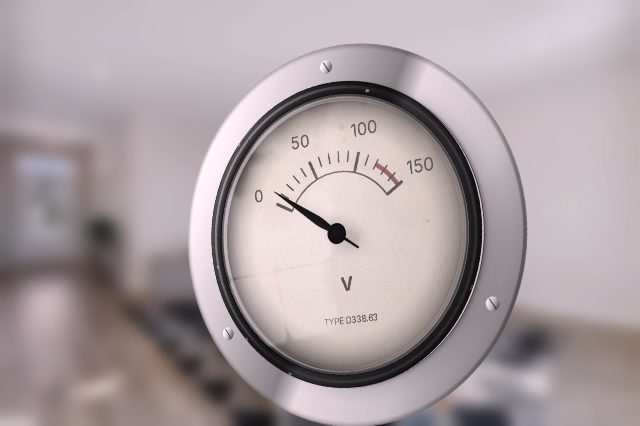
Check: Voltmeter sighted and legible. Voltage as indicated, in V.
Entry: 10 V
